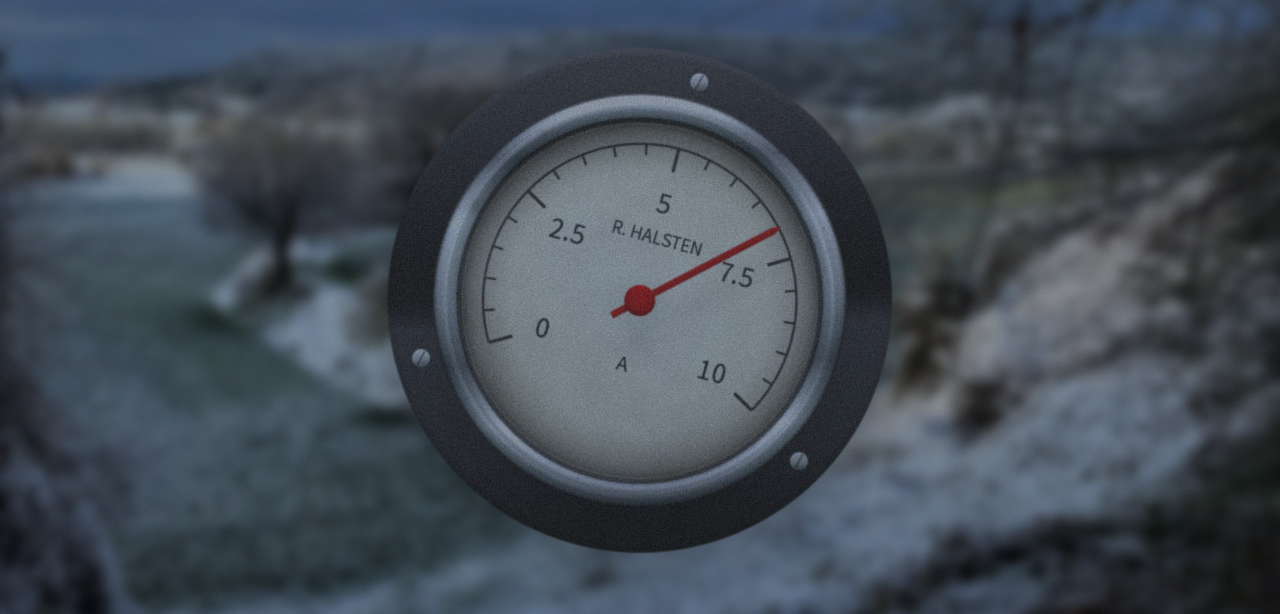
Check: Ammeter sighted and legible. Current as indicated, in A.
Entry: 7 A
